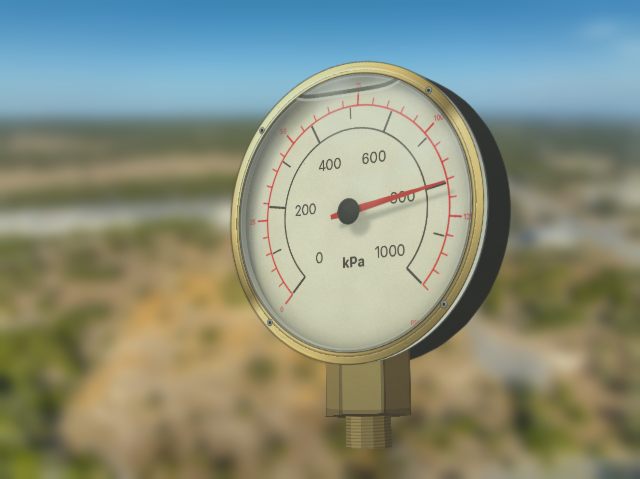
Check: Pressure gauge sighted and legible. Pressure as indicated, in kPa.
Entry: 800 kPa
